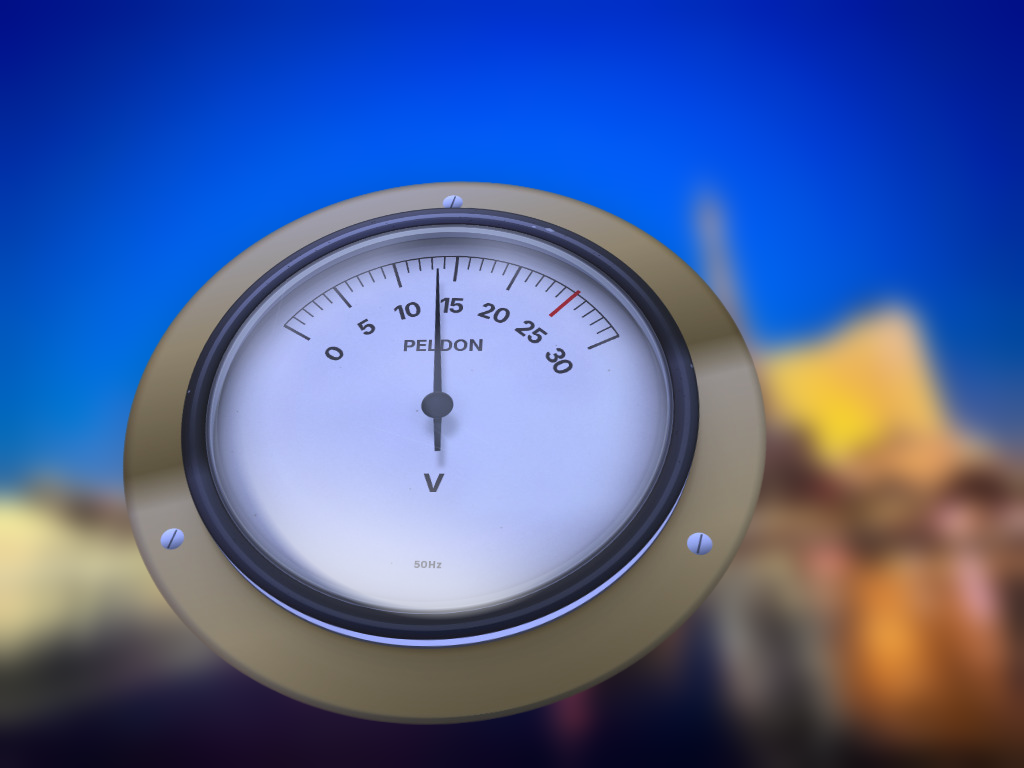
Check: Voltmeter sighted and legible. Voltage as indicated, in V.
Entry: 13.5 V
